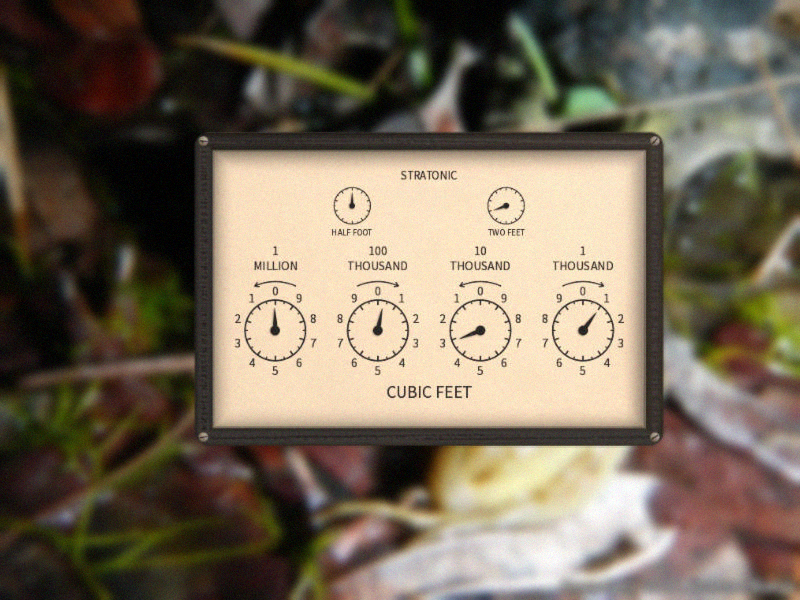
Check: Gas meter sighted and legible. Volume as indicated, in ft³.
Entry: 3100 ft³
